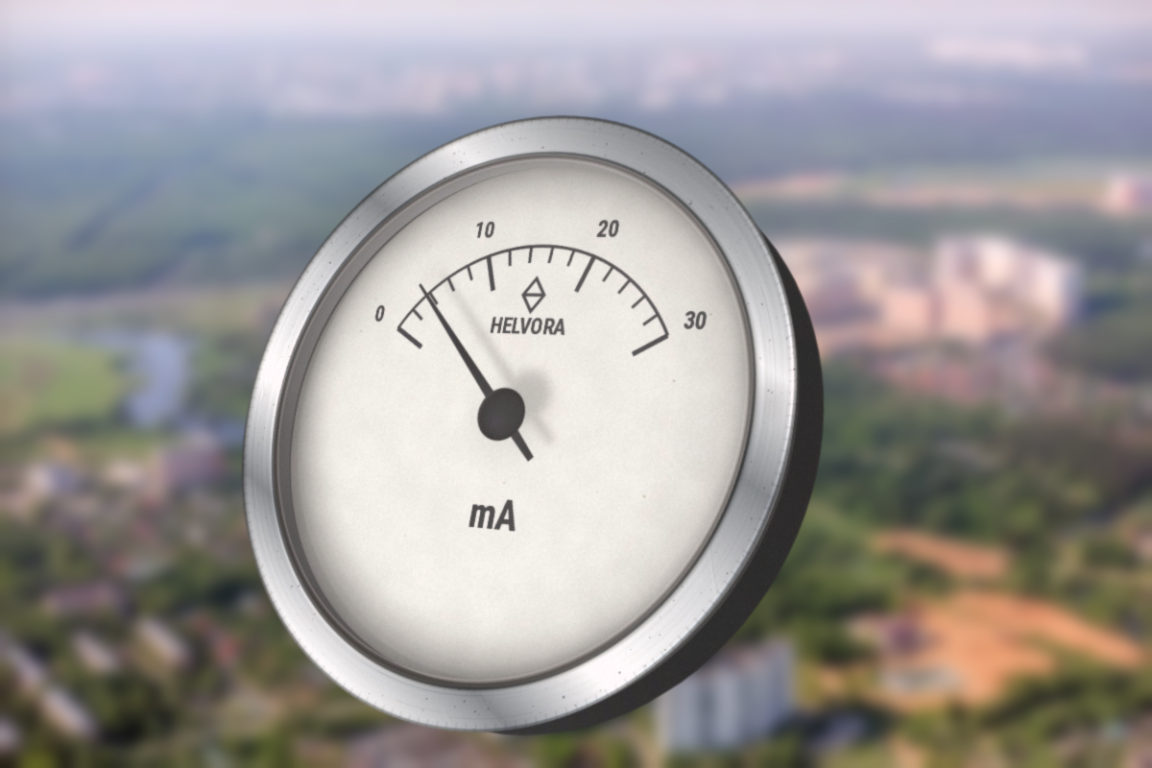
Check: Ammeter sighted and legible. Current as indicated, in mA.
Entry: 4 mA
